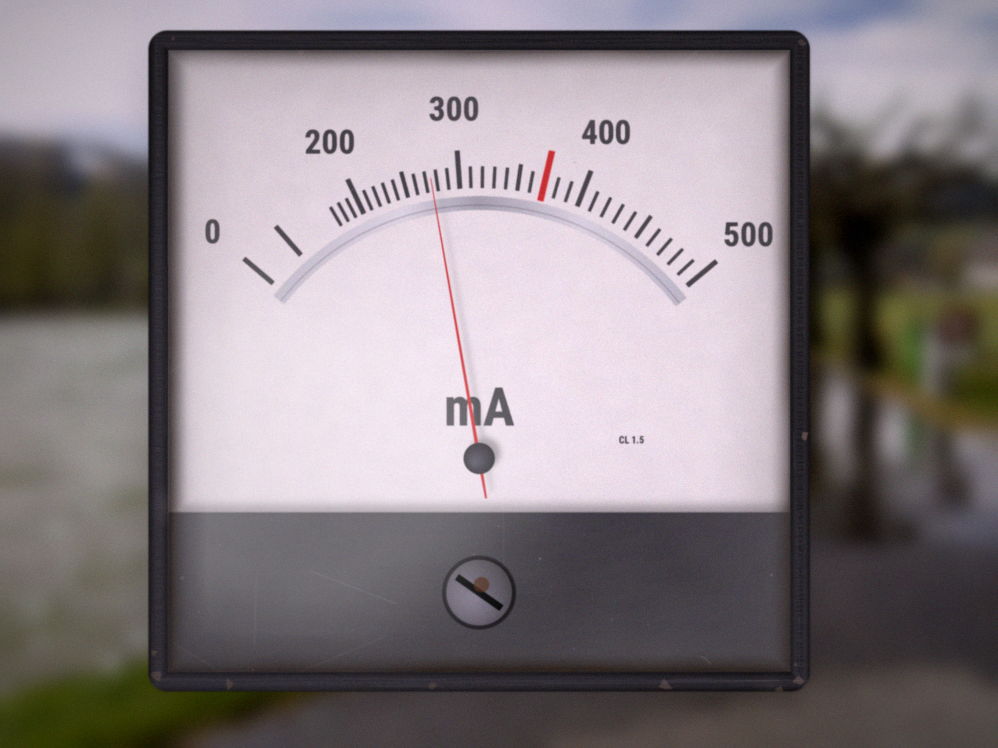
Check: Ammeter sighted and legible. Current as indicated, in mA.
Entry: 275 mA
